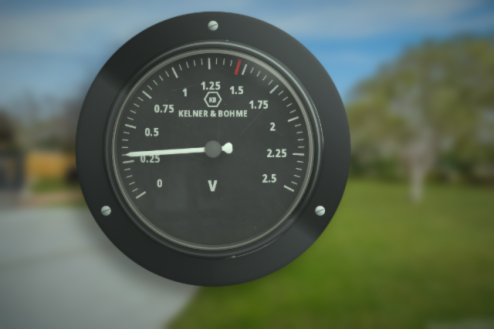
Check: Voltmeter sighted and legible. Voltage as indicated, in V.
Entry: 0.3 V
